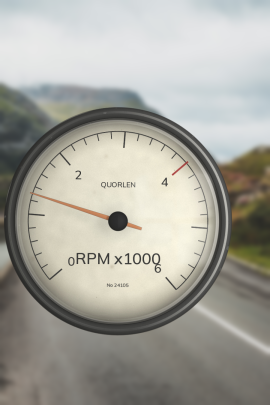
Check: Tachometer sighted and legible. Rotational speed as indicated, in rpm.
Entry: 1300 rpm
